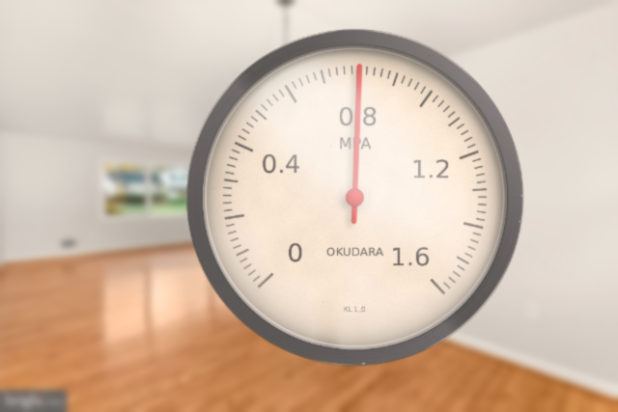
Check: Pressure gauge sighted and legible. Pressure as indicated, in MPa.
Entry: 0.8 MPa
